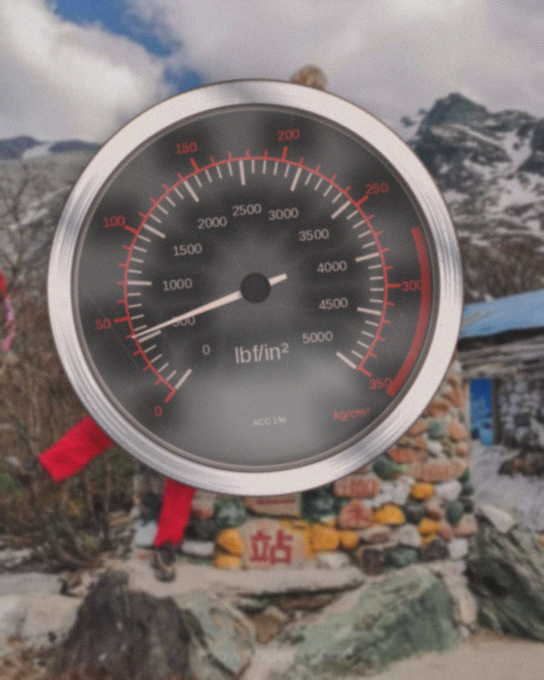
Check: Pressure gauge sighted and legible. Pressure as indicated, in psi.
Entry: 550 psi
